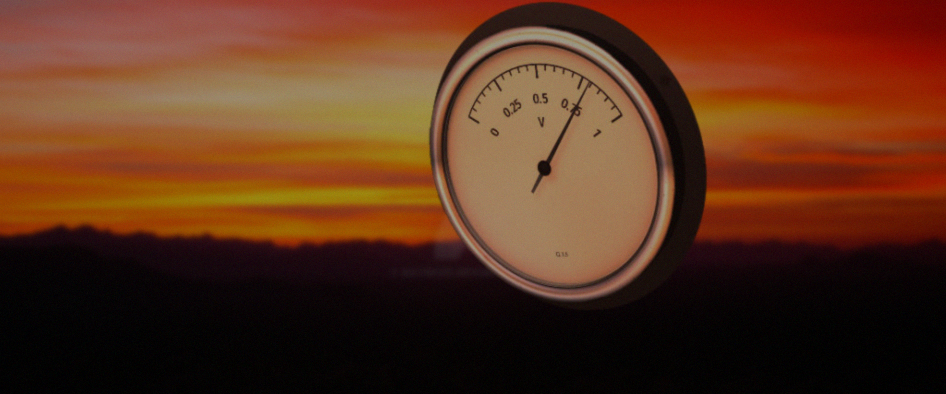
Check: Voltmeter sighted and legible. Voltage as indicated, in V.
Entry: 0.8 V
